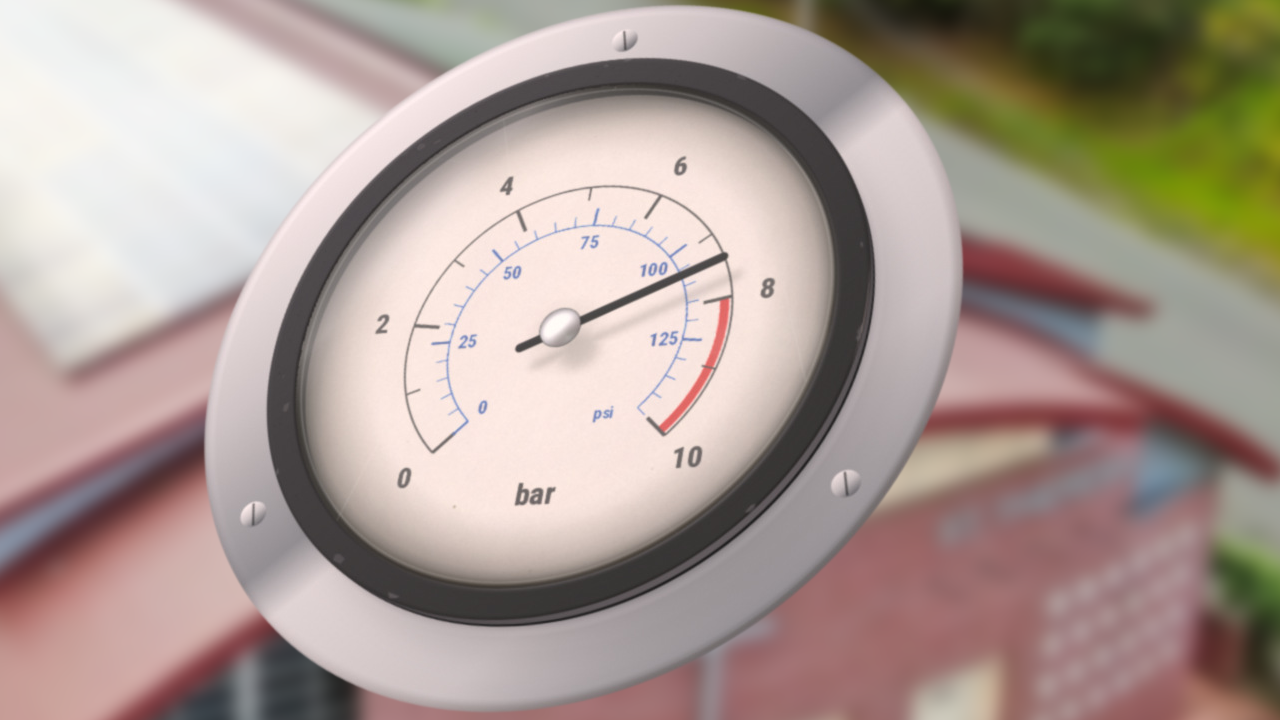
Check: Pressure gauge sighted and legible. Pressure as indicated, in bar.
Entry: 7.5 bar
